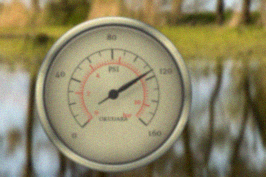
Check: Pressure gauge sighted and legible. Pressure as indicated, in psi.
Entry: 115 psi
